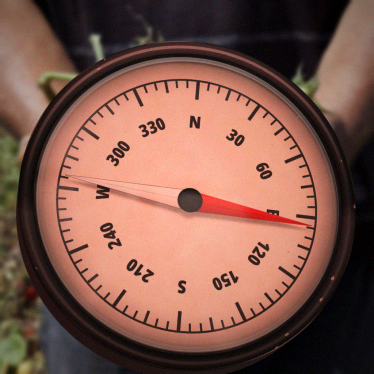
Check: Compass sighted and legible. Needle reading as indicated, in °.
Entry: 95 °
